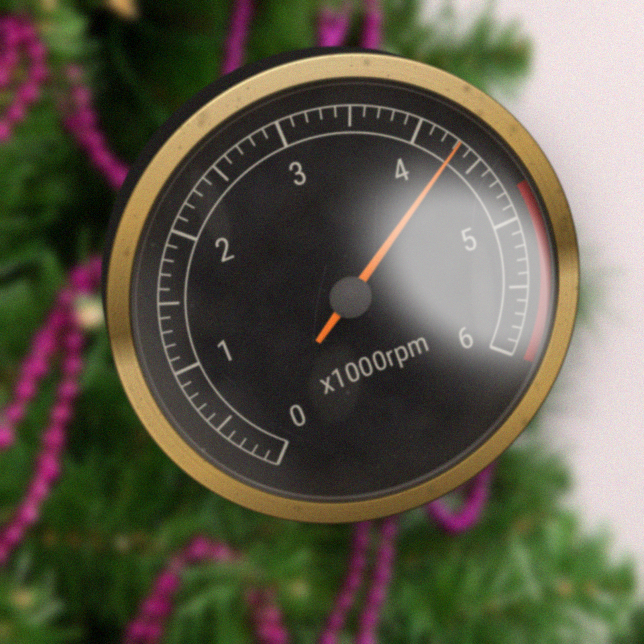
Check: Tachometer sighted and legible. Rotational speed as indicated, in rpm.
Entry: 4300 rpm
